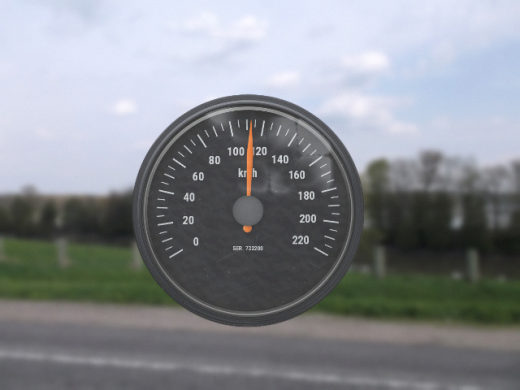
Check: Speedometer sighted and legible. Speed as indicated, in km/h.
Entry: 112.5 km/h
